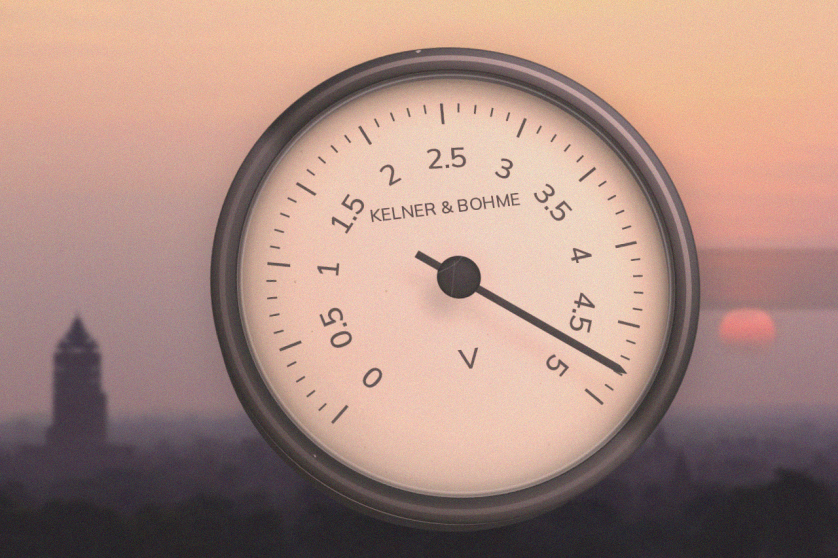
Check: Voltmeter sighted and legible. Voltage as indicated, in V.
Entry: 4.8 V
